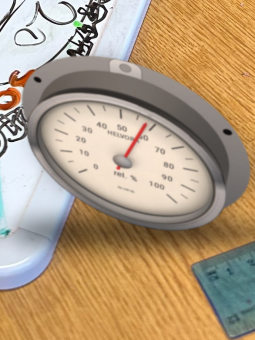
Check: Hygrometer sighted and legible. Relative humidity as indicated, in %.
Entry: 57.5 %
